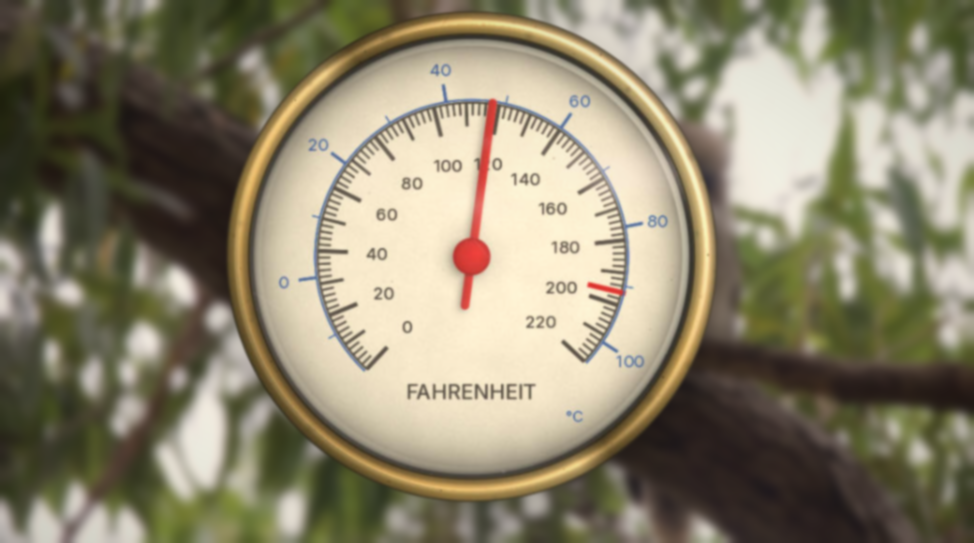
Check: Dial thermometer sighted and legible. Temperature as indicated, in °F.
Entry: 118 °F
